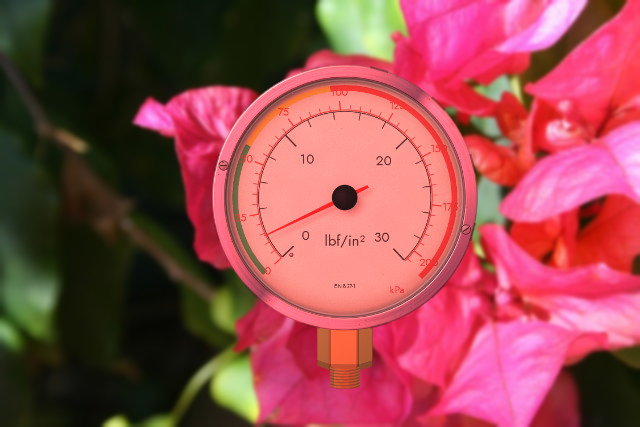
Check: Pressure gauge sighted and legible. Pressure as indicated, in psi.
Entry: 2 psi
